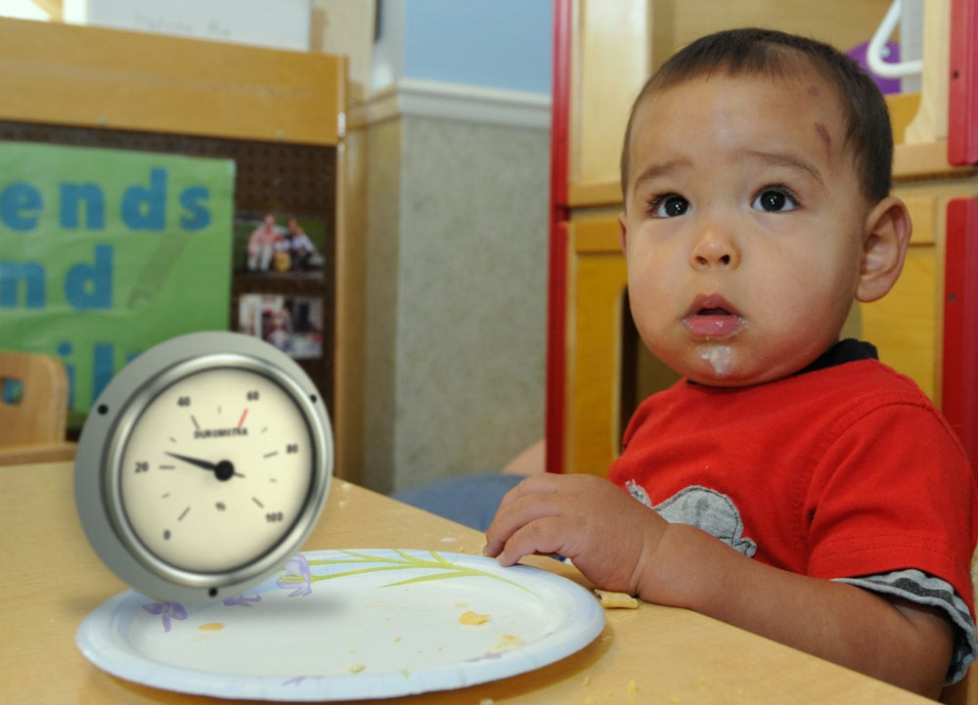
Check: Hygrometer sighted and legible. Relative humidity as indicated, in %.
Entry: 25 %
